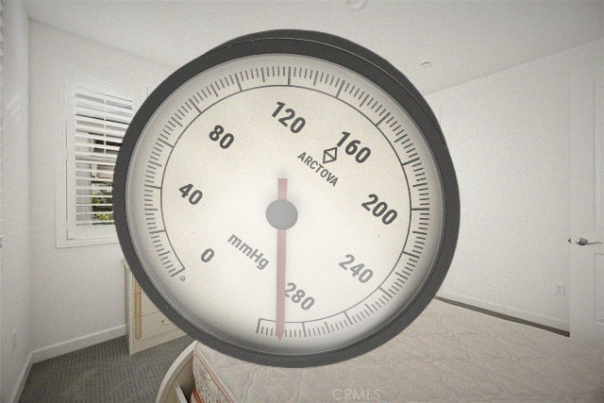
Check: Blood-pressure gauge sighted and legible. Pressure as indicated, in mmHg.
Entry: 290 mmHg
